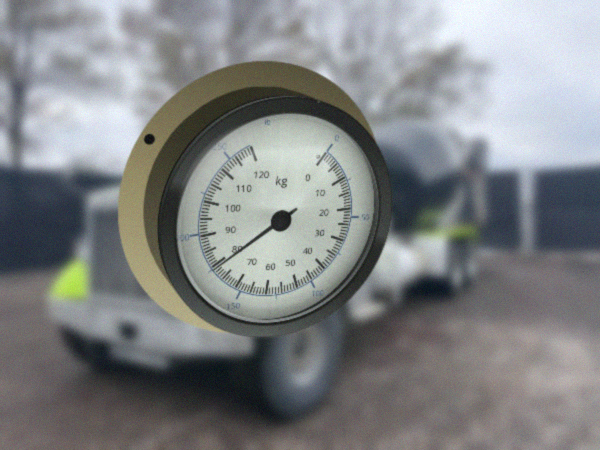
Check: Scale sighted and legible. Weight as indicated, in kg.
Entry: 80 kg
